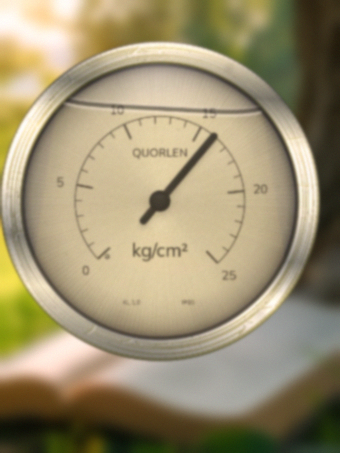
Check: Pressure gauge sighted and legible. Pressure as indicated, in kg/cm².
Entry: 16 kg/cm²
